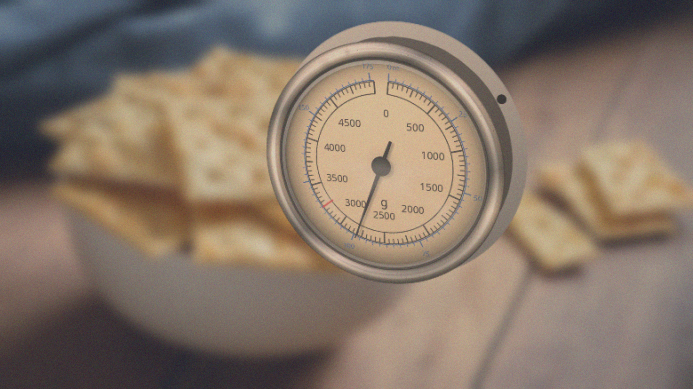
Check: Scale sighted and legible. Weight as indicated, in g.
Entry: 2800 g
